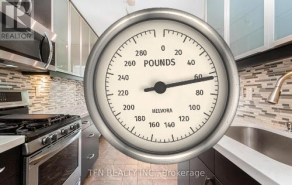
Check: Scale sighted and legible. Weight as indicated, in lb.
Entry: 64 lb
